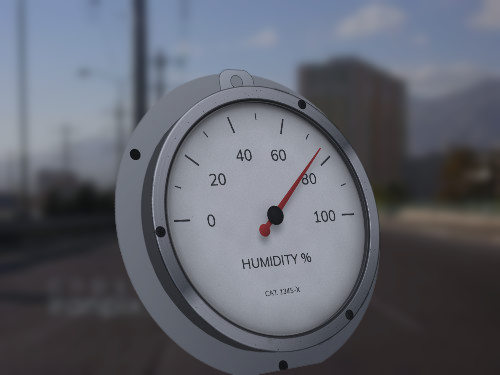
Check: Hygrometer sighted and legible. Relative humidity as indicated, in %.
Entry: 75 %
